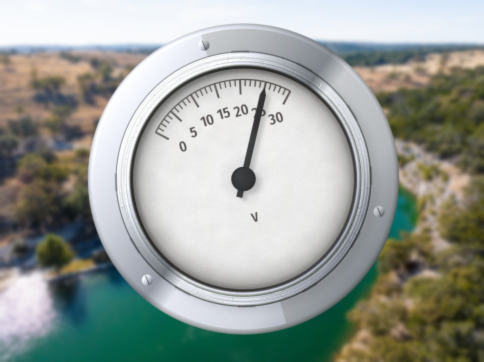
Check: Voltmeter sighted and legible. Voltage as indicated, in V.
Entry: 25 V
